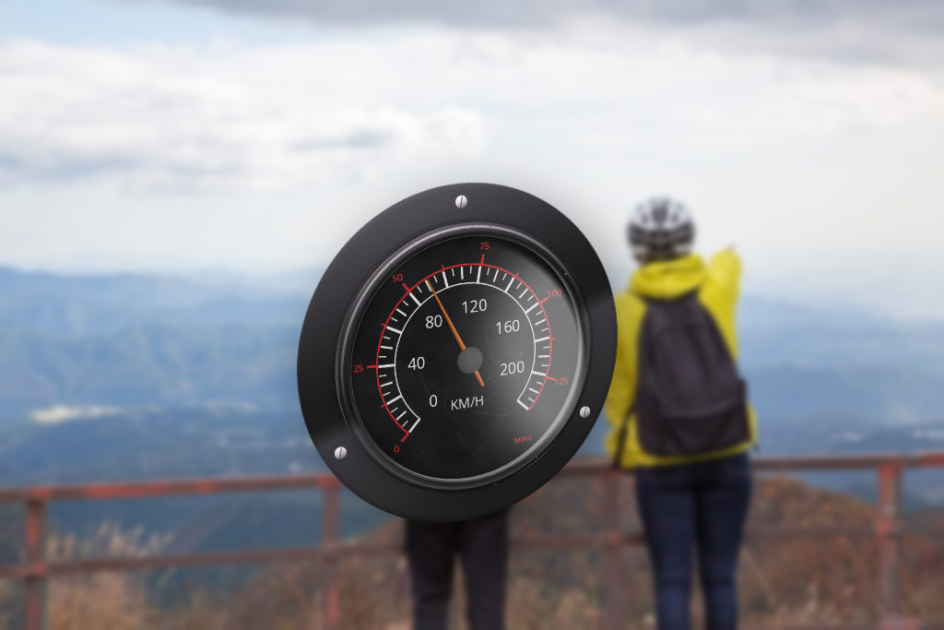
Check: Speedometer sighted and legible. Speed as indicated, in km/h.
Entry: 90 km/h
